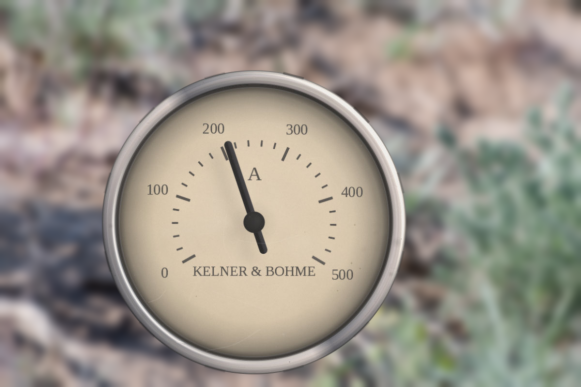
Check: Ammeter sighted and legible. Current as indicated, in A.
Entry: 210 A
